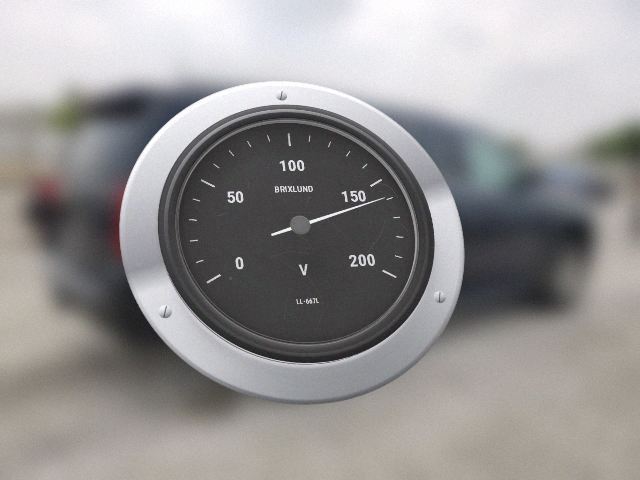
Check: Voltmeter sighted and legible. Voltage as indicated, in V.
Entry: 160 V
